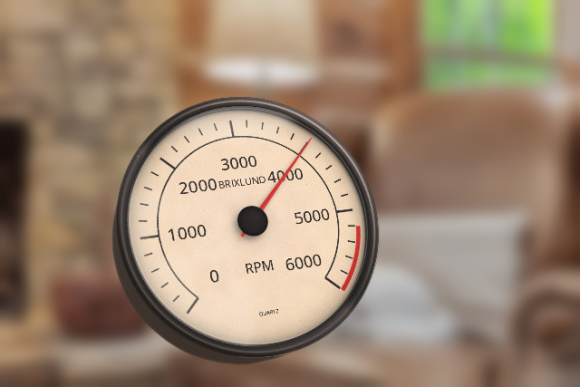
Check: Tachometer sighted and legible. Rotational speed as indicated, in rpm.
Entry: 4000 rpm
